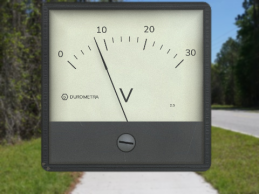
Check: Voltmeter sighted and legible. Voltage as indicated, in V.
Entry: 8 V
